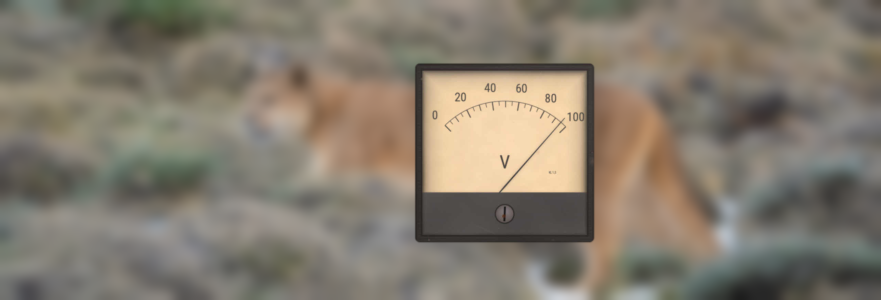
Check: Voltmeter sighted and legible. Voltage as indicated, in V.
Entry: 95 V
